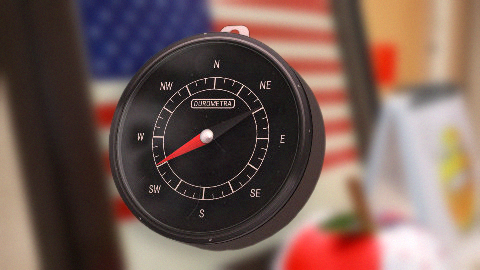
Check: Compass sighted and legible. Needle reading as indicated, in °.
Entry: 240 °
